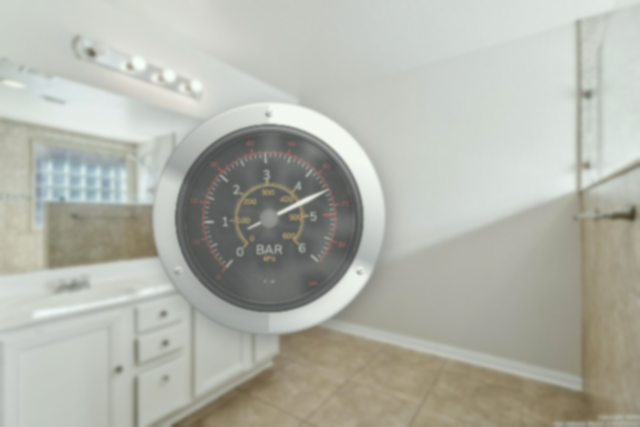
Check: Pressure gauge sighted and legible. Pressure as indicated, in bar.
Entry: 4.5 bar
